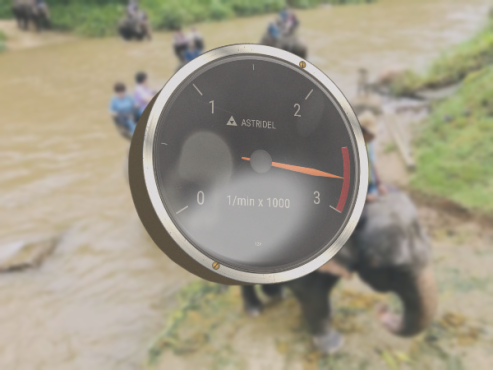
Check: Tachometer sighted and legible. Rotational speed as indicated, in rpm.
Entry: 2750 rpm
